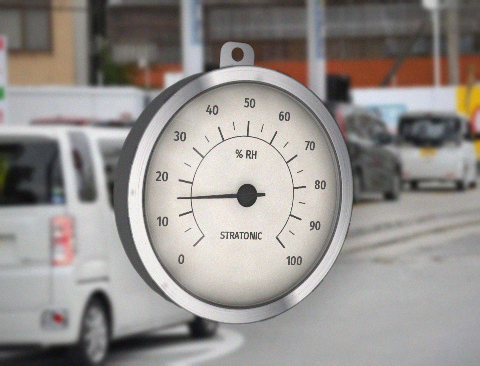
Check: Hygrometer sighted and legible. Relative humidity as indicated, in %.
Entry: 15 %
